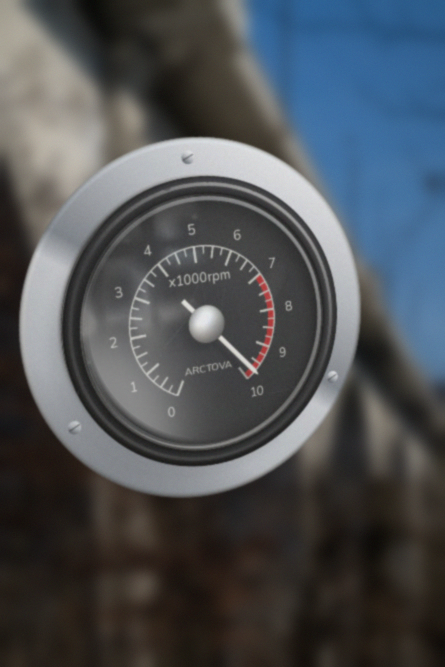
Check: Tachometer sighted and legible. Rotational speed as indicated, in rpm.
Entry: 9750 rpm
